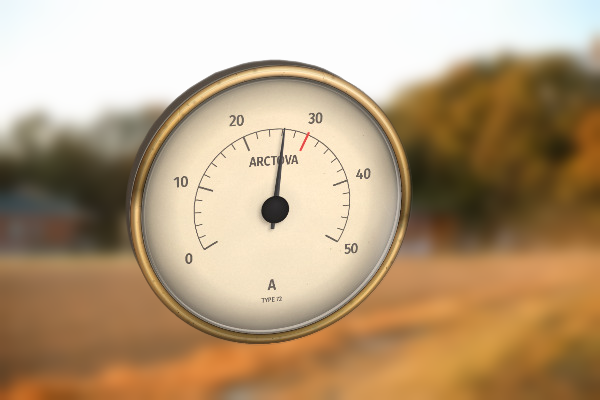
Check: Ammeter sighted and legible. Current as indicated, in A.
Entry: 26 A
